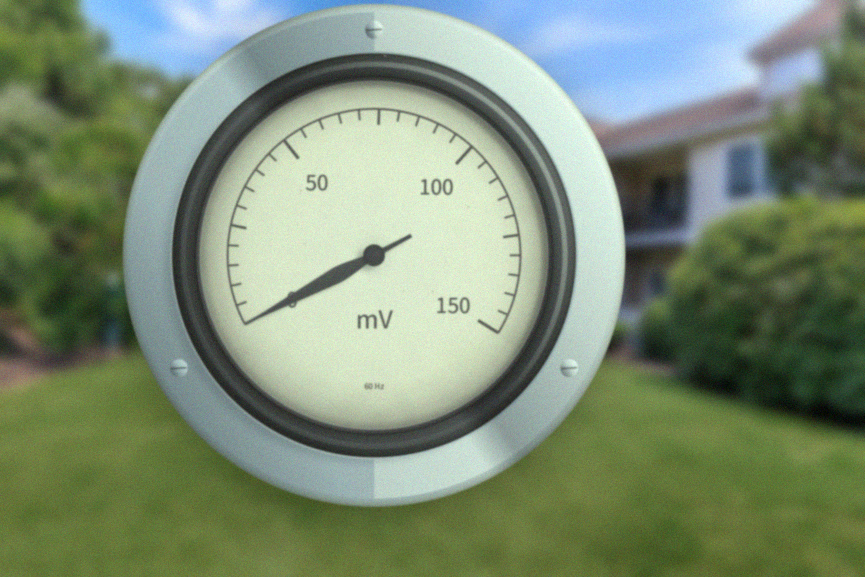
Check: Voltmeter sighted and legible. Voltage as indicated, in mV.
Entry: 0 mV
